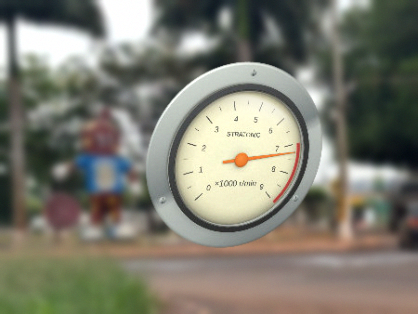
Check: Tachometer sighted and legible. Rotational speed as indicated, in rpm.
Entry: 7250 rpm
